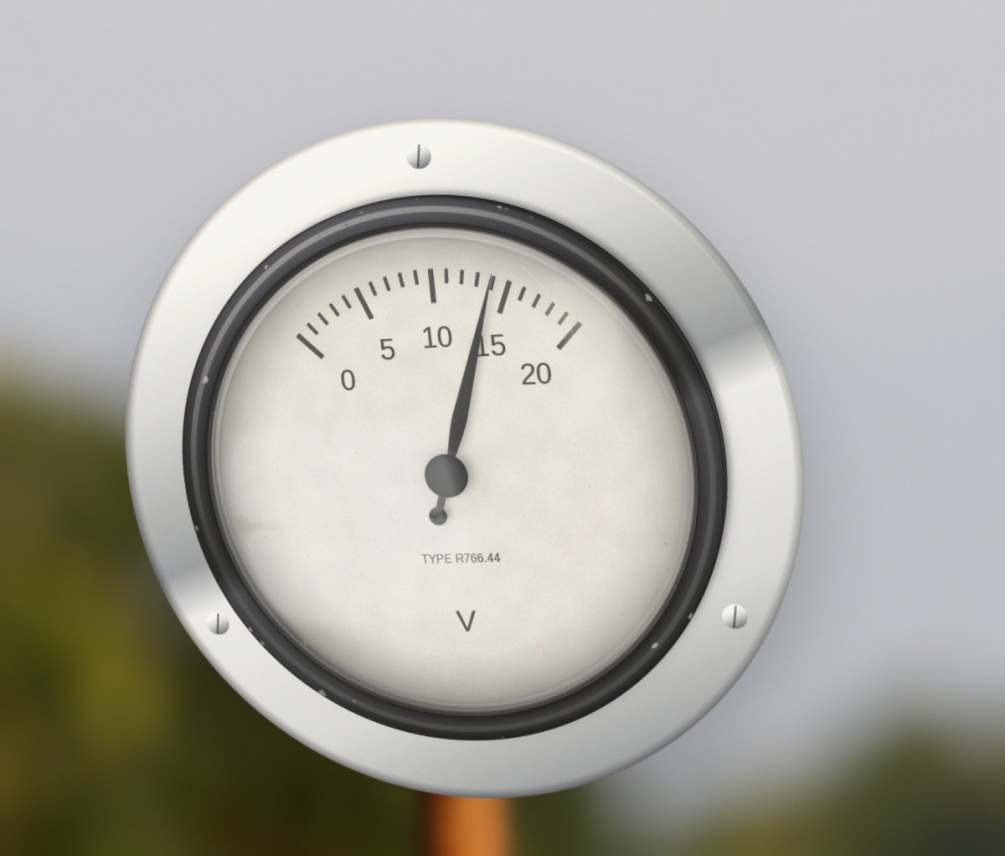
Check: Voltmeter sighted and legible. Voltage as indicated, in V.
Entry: 14 V
